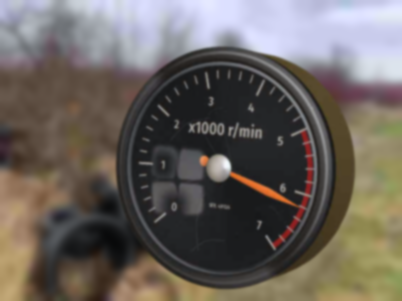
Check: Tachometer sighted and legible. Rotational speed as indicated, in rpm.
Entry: 6200 rpm
